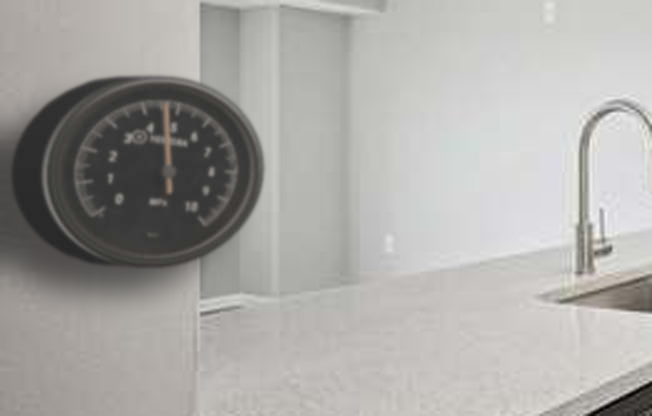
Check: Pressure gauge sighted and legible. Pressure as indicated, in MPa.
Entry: 4.5 MPa
